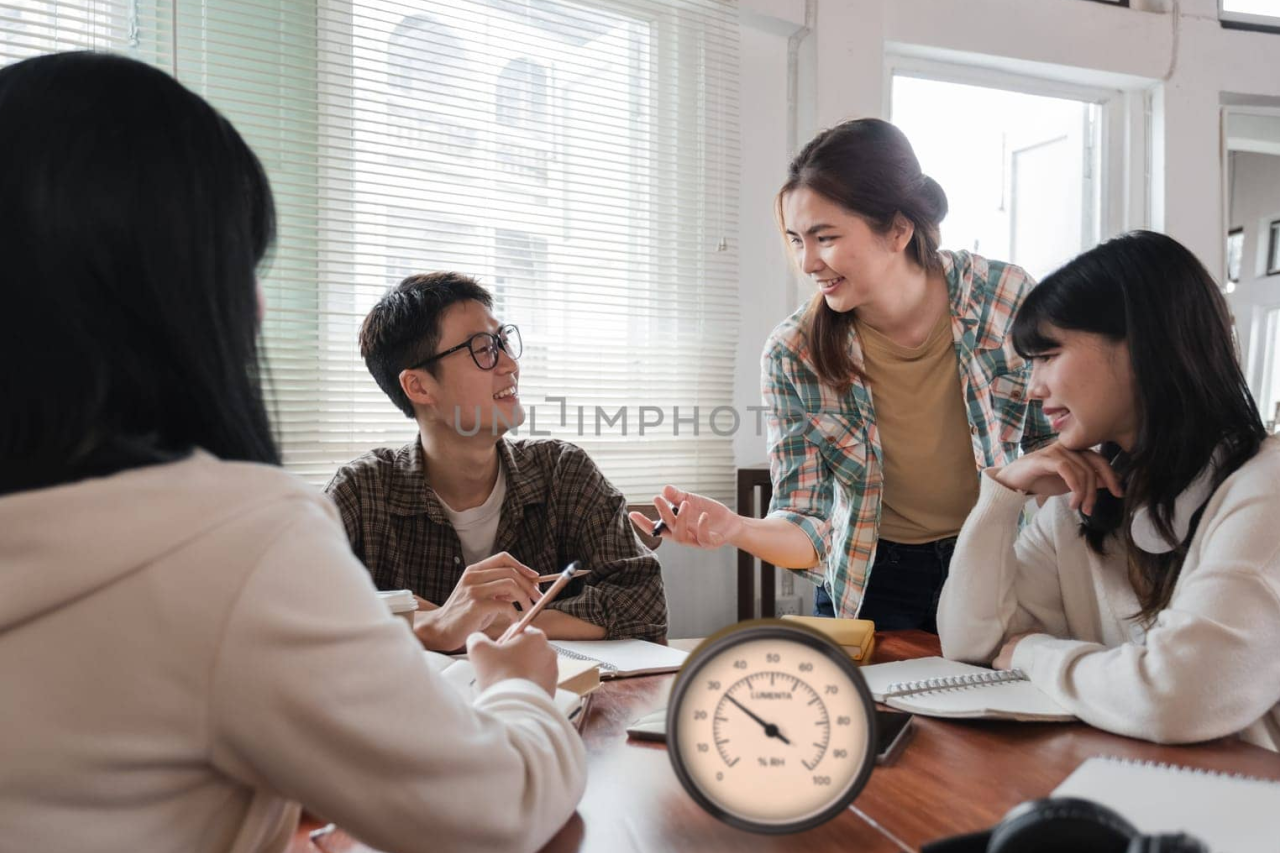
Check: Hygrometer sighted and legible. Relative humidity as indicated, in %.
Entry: 30 %
